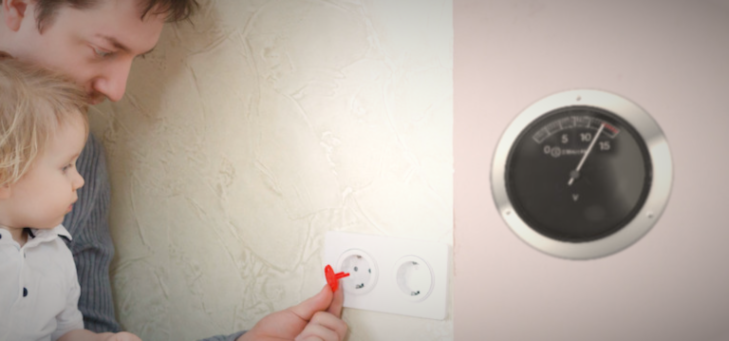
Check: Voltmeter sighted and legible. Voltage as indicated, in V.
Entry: 12.5 V
